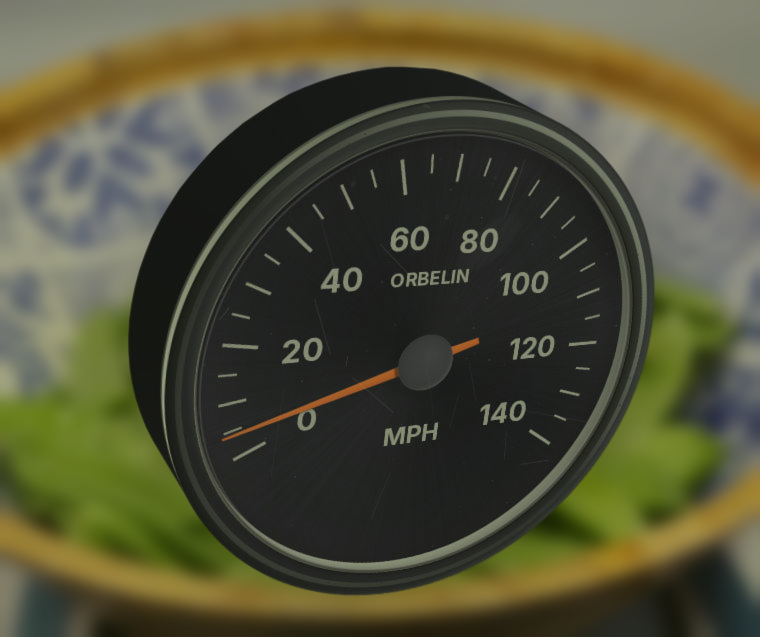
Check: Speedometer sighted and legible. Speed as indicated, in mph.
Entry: 5 mph
